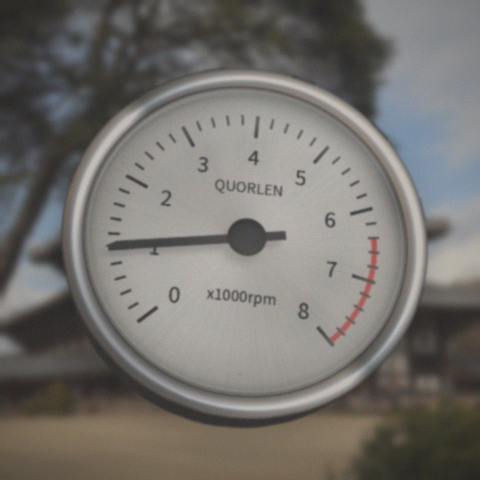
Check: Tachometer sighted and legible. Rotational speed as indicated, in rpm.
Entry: 1000 rpm
